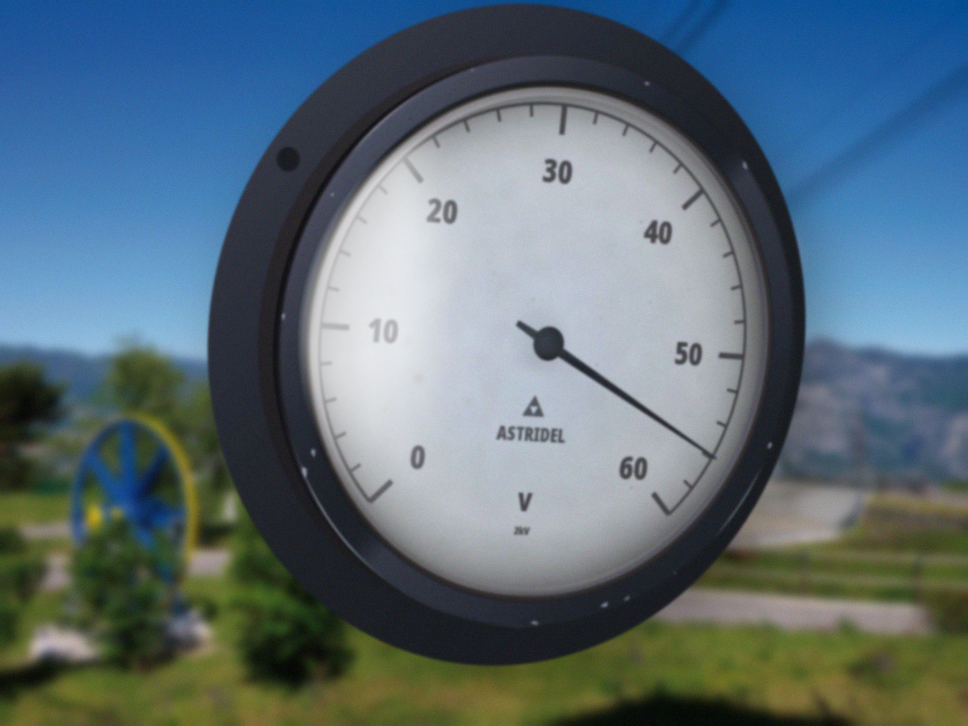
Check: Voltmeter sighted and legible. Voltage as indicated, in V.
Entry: 56 V
